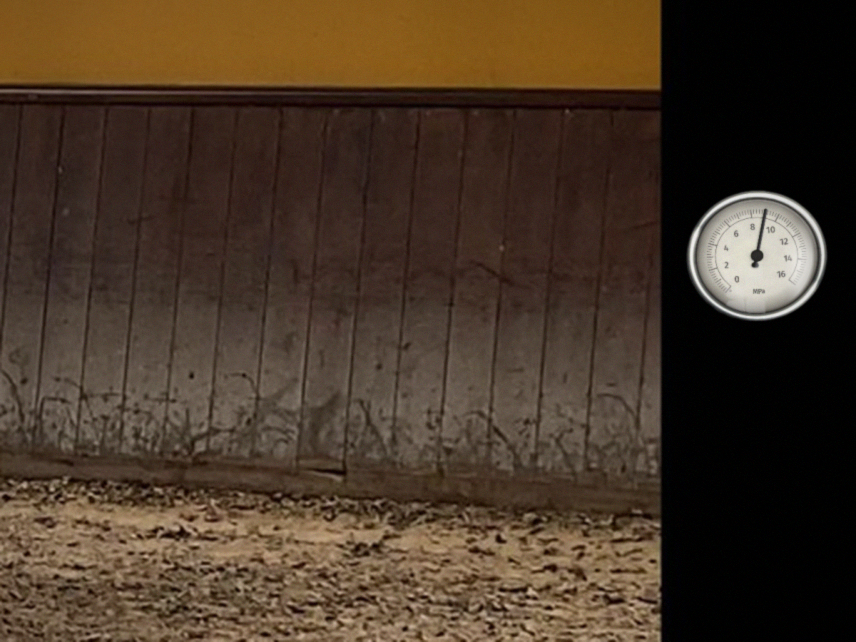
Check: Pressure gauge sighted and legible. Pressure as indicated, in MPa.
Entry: 9 MPa
